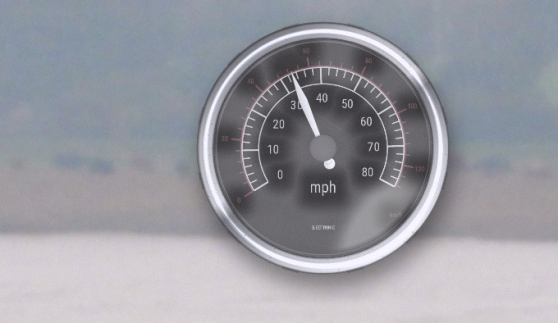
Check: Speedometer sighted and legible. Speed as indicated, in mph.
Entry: 33 mph
